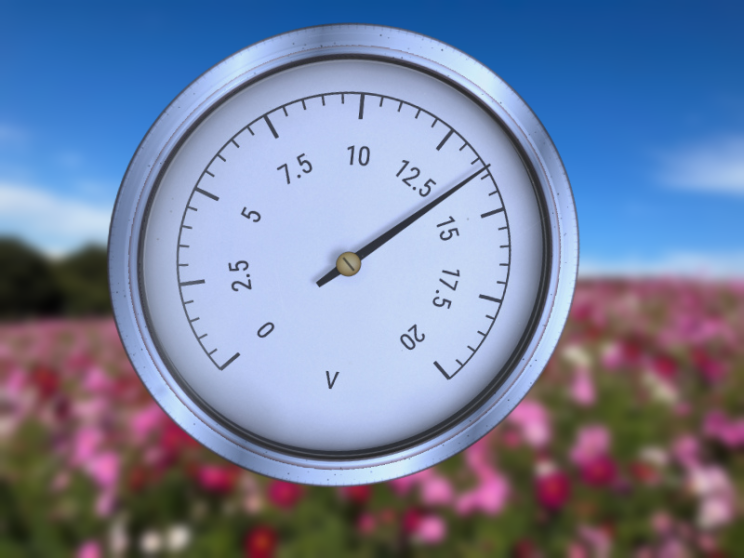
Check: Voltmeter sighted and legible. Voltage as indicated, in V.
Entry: 13.75 V
